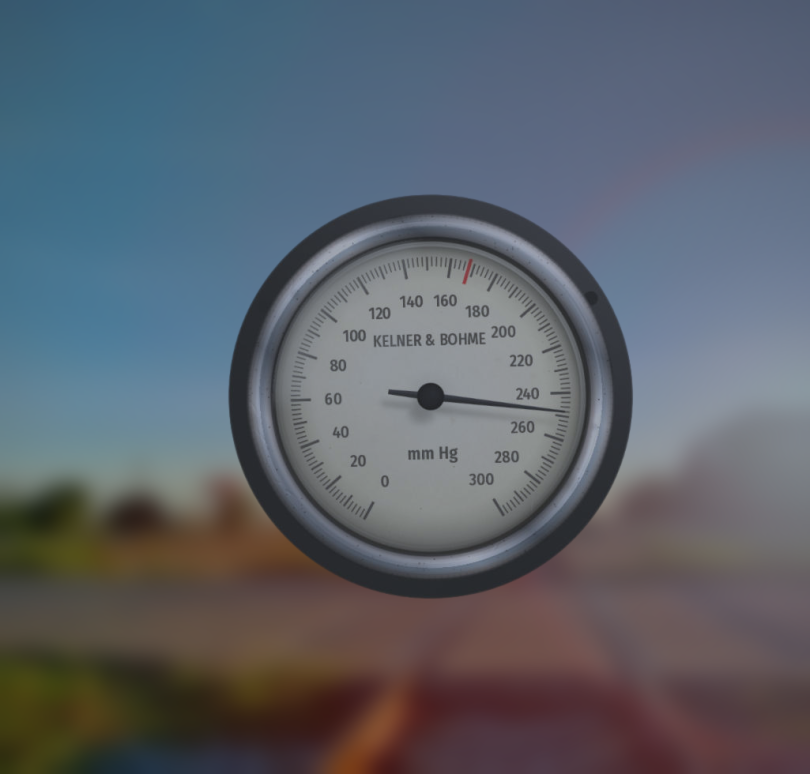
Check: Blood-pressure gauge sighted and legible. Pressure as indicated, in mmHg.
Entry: 248 mmHg
